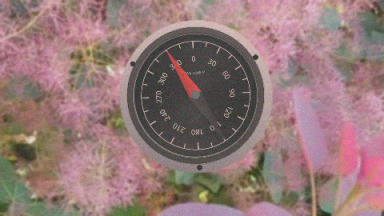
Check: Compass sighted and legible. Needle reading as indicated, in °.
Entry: 330 °
